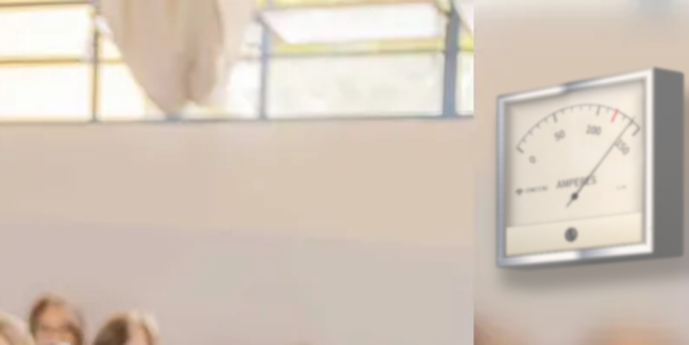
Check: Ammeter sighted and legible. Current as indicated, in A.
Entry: 140 A
